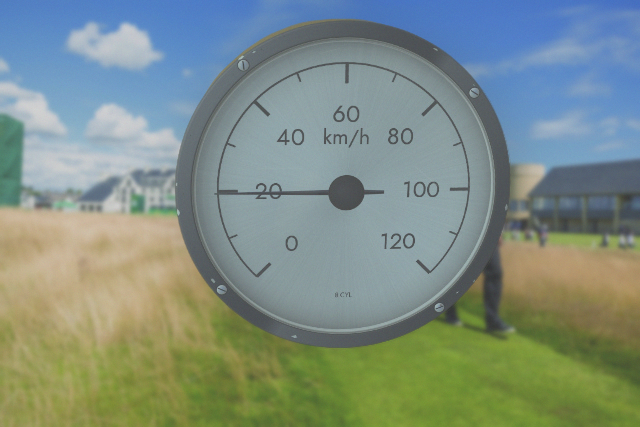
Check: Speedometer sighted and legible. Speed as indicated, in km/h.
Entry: 20 km/h
